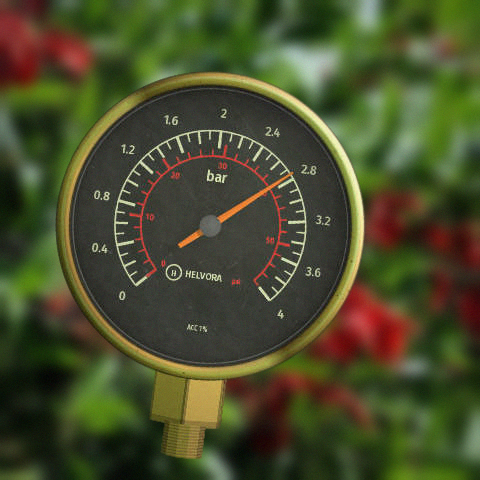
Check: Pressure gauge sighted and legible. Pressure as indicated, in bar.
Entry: 2.75 bar
